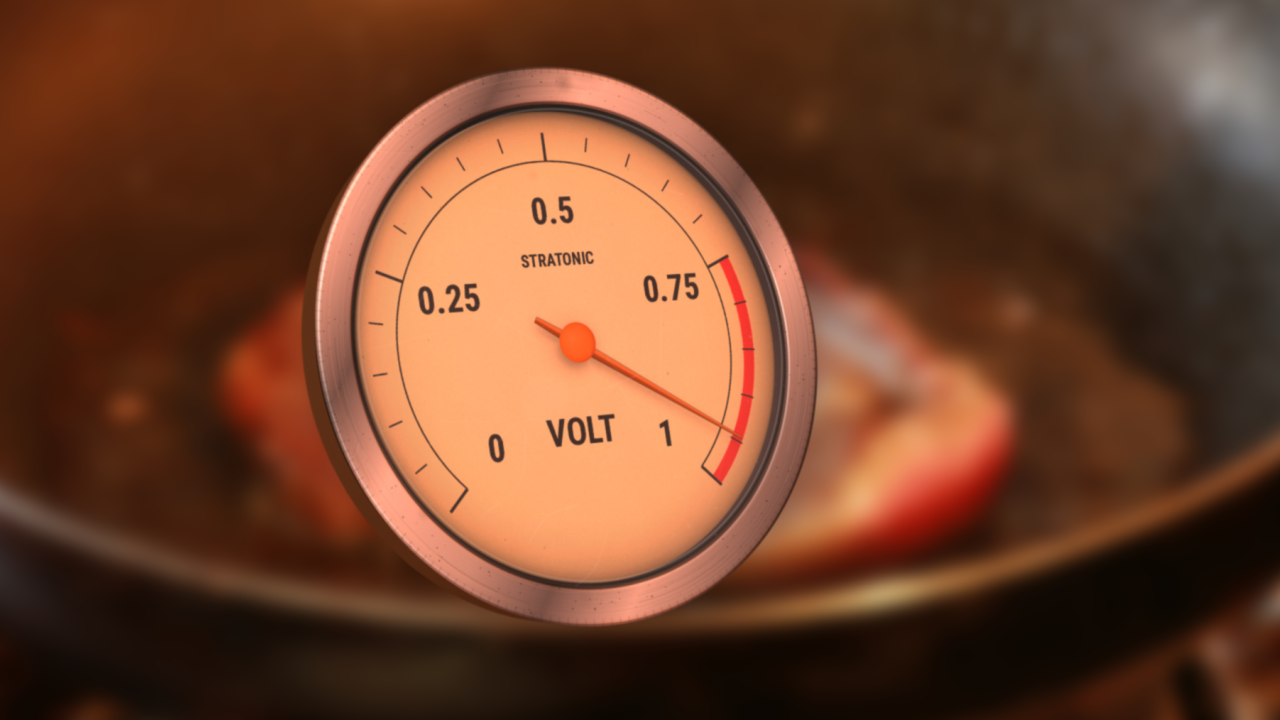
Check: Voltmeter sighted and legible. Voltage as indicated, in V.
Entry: 0.95 V
